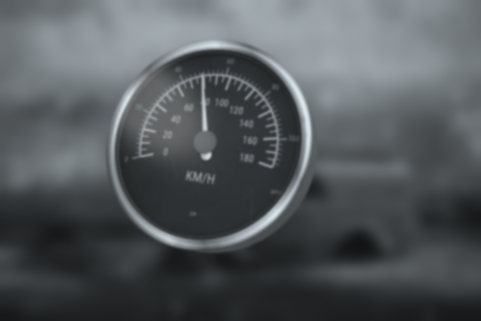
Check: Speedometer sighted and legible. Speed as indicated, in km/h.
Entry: 80 km/h
